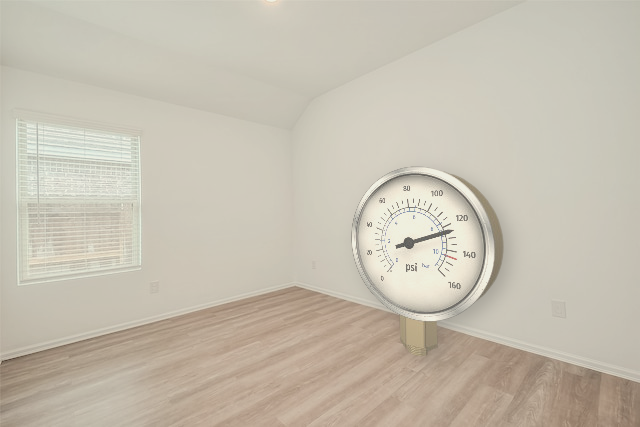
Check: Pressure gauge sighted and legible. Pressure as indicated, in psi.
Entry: 125 psi
